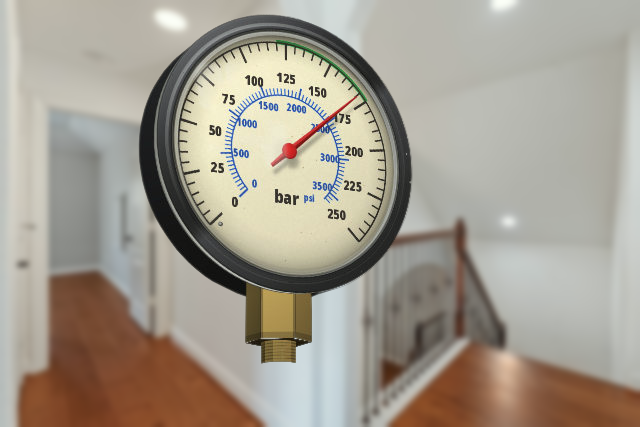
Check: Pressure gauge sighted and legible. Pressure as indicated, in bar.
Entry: 170 bar
